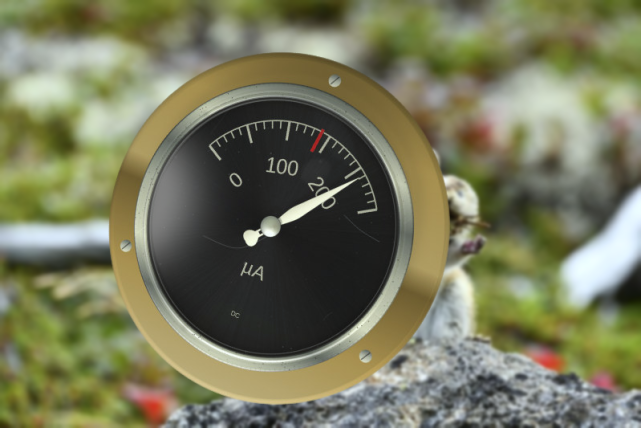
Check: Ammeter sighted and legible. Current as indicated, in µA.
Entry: 210 µA
